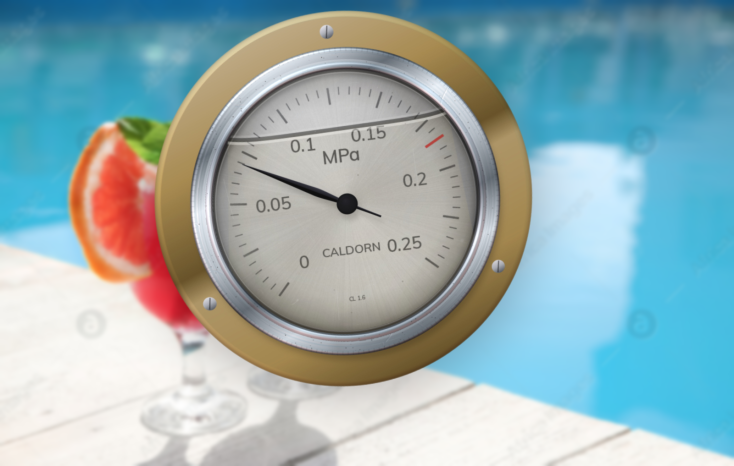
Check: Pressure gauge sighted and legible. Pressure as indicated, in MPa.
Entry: 0.07 MPa
